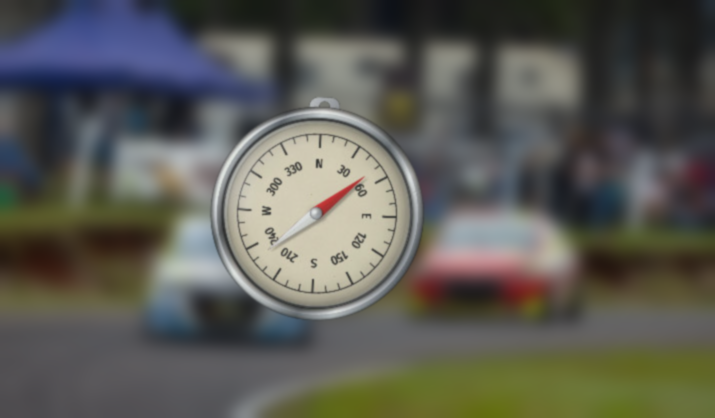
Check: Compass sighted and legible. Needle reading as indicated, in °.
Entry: 50 °
